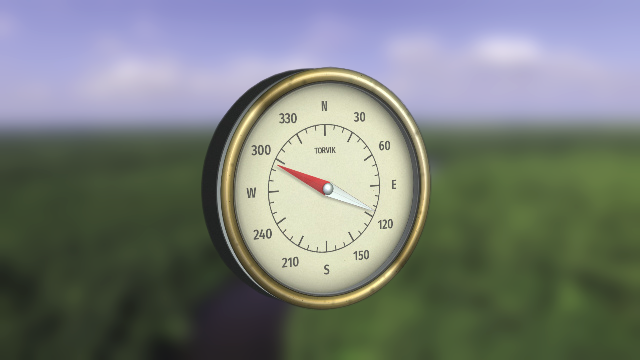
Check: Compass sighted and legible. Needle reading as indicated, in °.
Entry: 295 °
